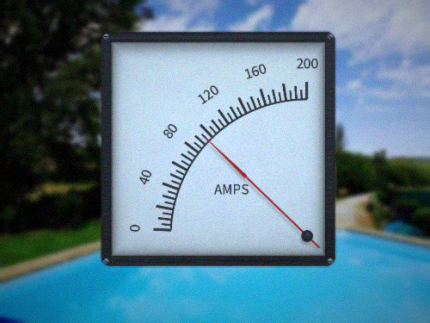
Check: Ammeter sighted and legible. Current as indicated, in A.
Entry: 95 A
